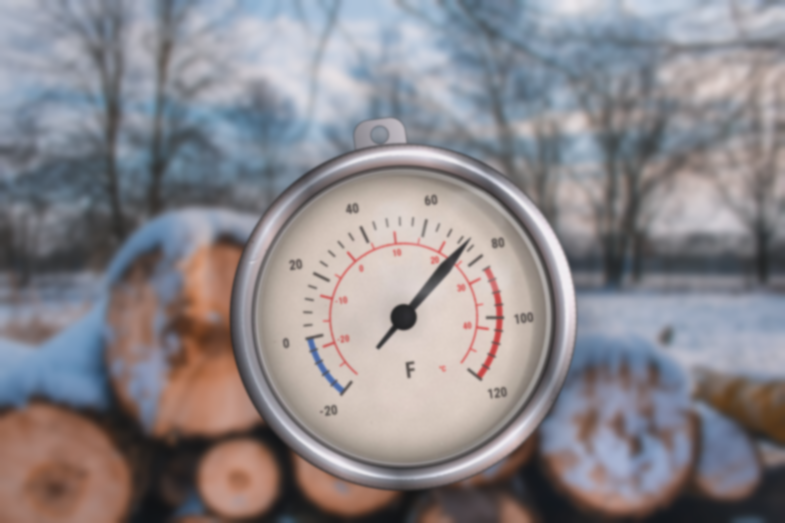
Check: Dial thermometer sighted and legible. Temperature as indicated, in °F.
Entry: 74 °F
